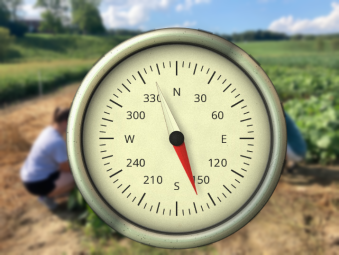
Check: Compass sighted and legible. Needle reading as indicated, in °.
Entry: 160 °
